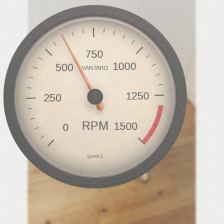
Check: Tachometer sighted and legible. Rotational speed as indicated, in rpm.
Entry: 600 rpm
